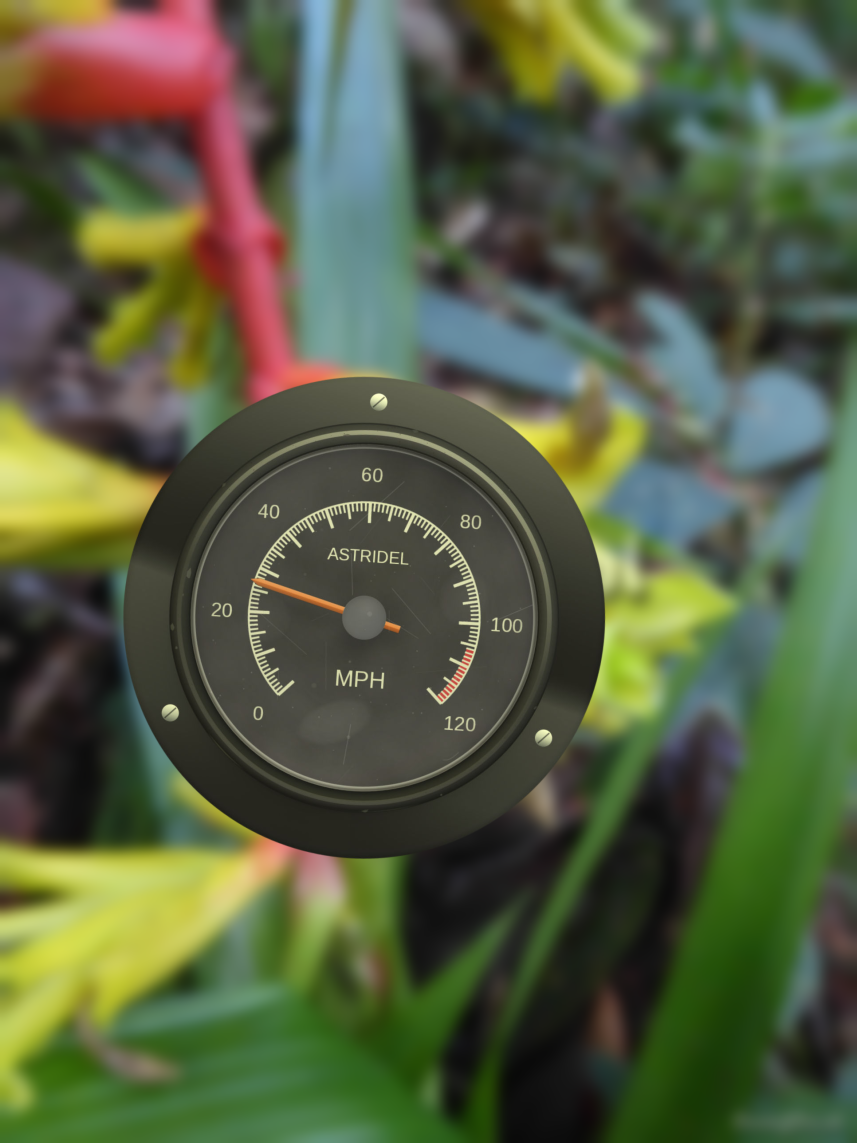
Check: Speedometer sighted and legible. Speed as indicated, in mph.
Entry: 27 mph
